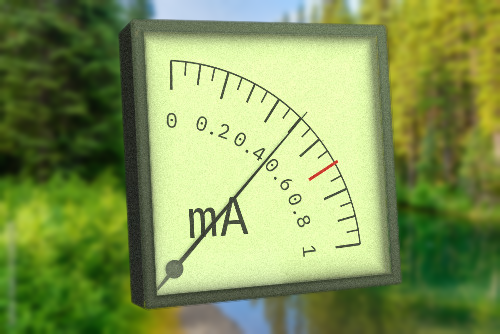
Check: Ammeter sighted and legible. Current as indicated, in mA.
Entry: 0.5 mA
